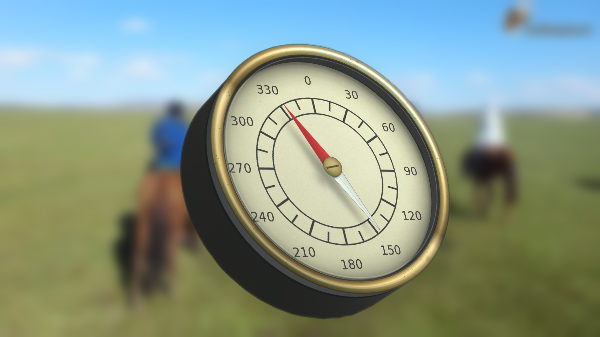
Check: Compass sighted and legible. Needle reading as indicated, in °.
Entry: 330 °
